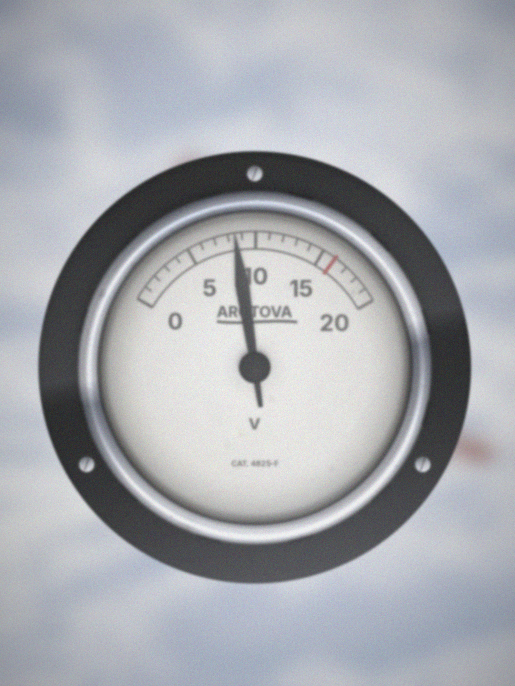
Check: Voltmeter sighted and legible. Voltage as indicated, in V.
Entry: 8.5 V
